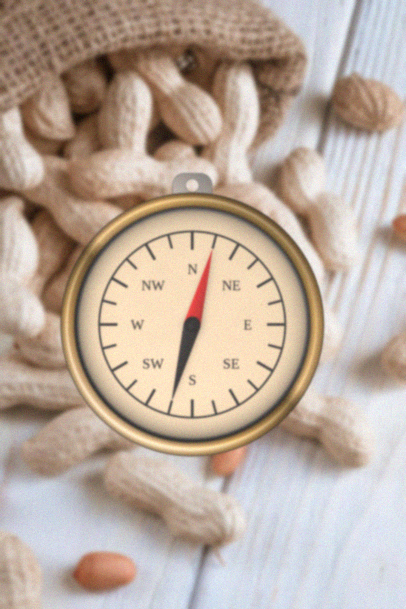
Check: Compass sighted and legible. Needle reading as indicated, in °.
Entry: 15 °
